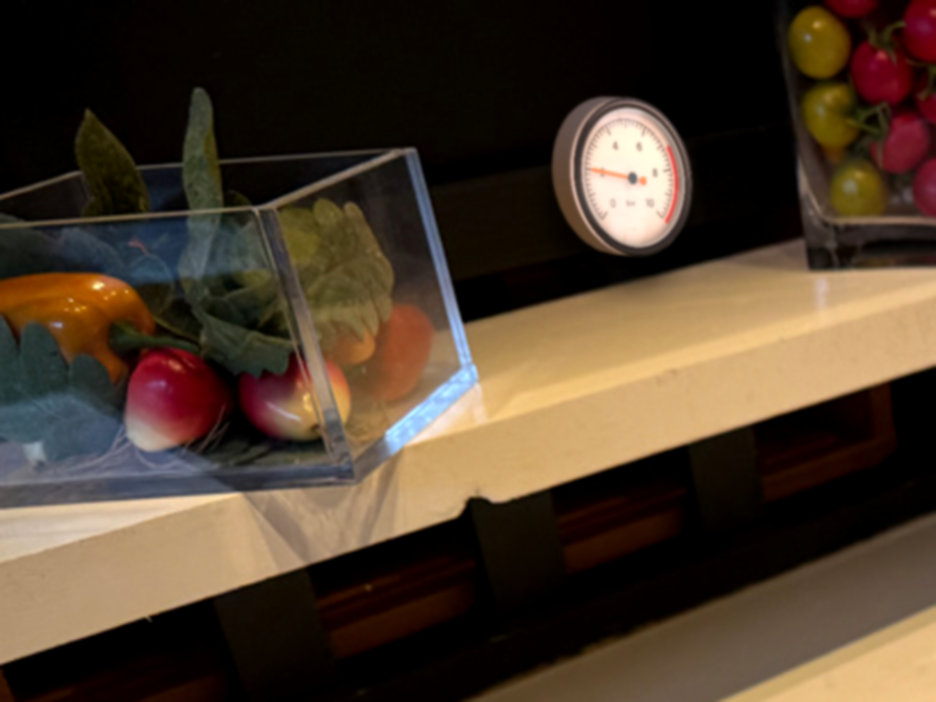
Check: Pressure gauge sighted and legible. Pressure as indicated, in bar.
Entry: 2 bar
